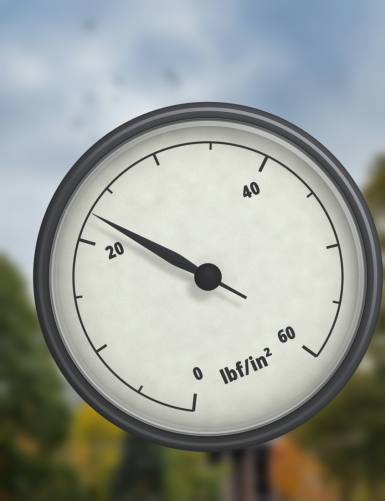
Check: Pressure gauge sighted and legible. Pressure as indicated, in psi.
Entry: 22.5 psi
